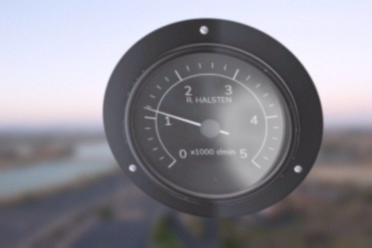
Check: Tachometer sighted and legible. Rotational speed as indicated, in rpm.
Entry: 1200 rpm
